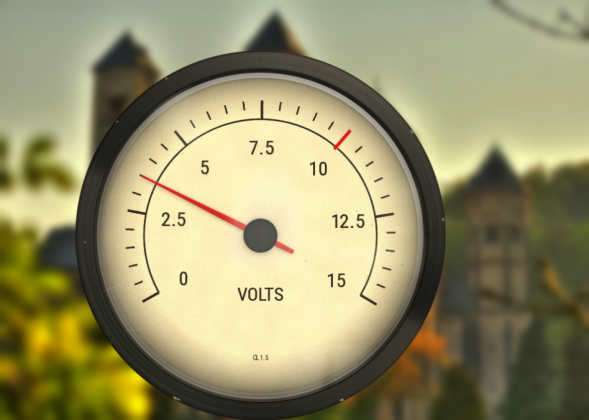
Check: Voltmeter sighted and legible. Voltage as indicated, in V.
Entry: 3.5 V
